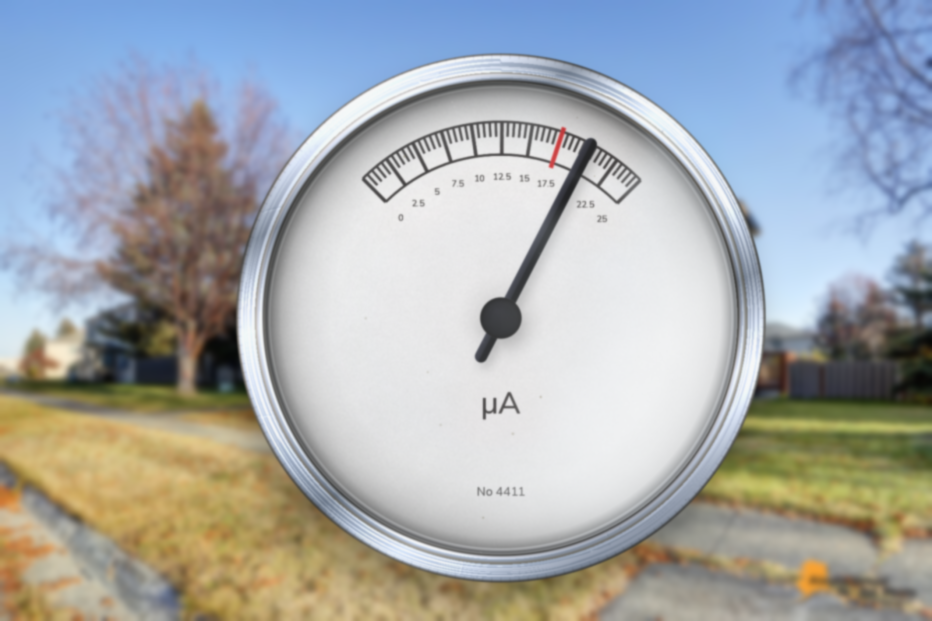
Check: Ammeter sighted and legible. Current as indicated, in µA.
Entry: 20 µA
